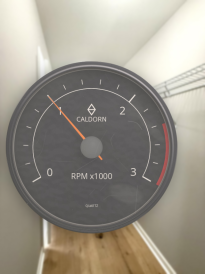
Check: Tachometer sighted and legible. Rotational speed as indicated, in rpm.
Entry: 1000 rpm
